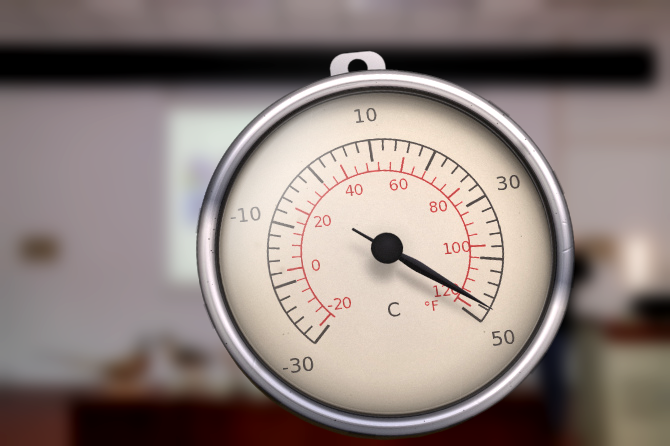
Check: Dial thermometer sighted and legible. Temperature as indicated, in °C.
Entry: 48 °C
